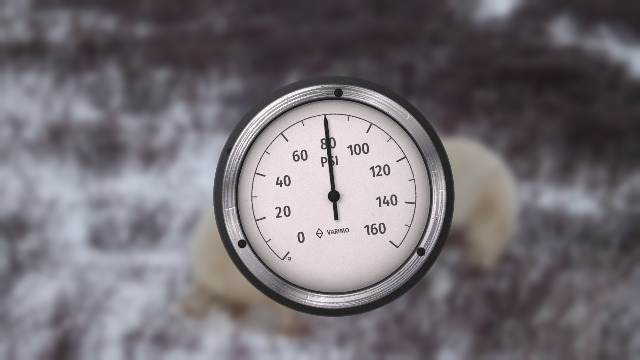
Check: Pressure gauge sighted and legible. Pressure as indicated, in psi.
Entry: 80 psi
